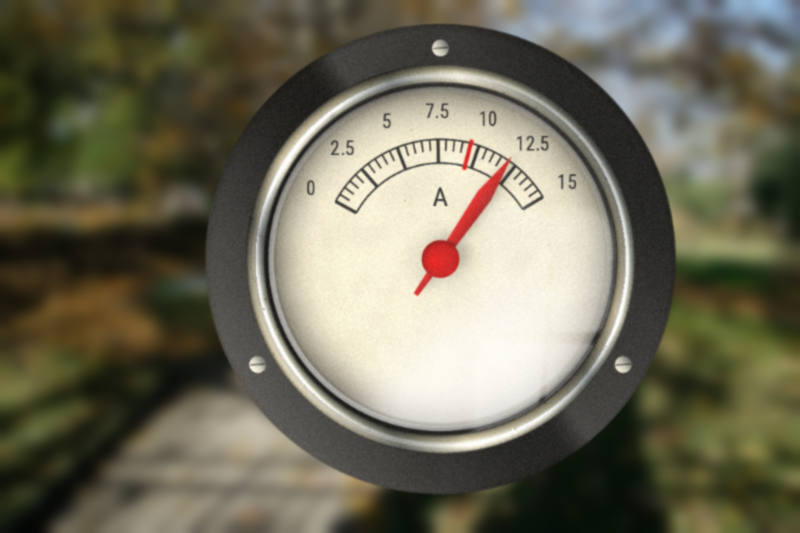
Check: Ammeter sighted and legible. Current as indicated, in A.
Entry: 12 A
